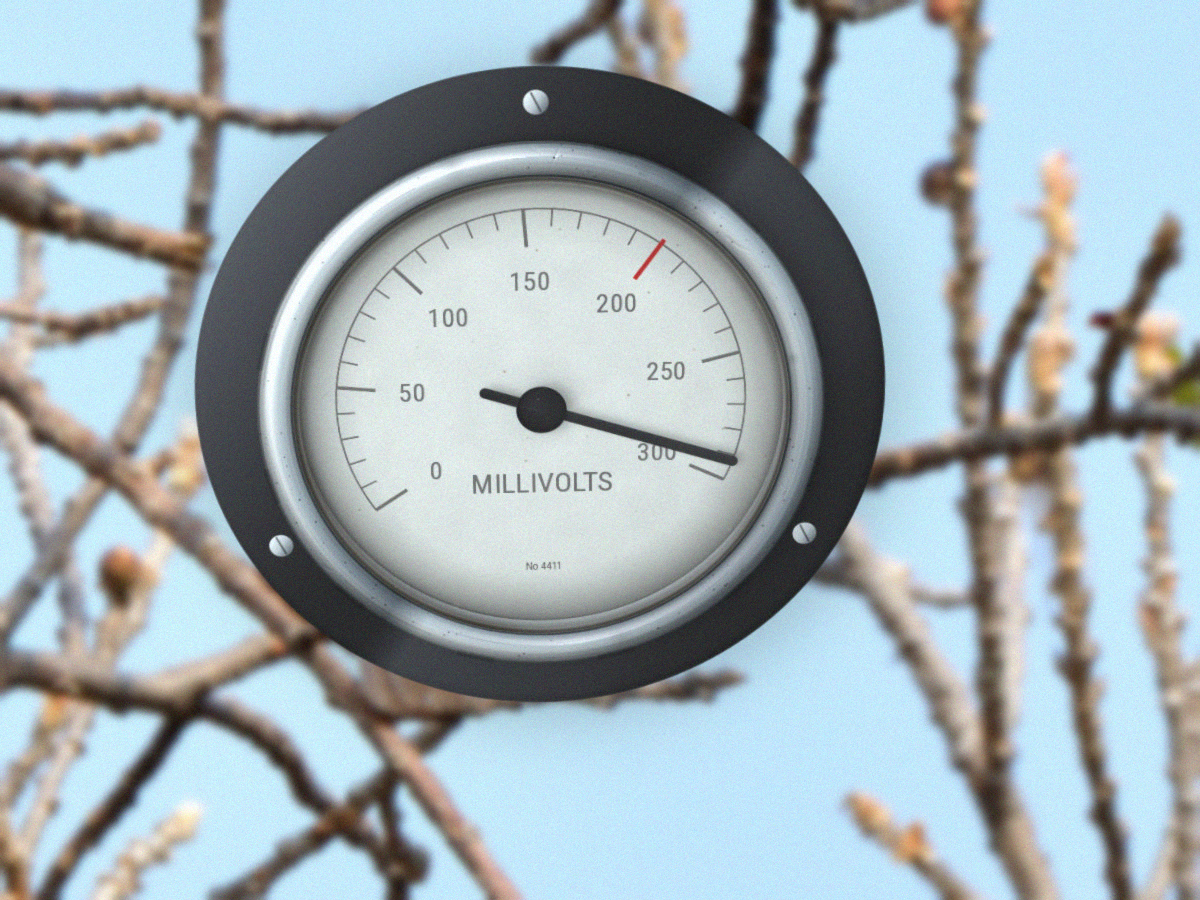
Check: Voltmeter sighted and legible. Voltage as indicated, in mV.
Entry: 290 mV
